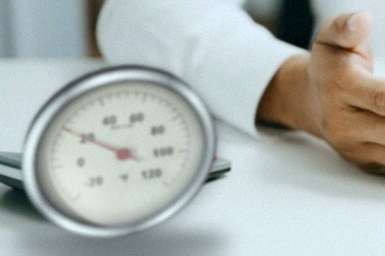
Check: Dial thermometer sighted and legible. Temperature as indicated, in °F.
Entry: 20 °F
